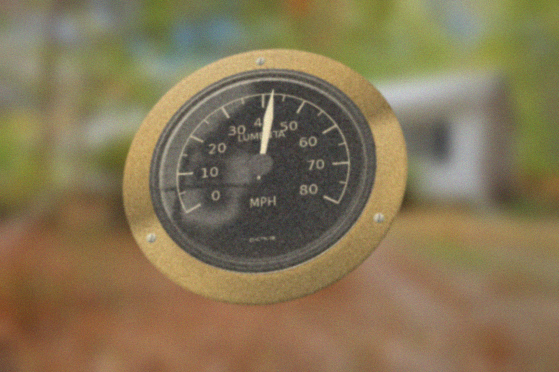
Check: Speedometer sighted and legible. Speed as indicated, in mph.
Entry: 42.5 mph
